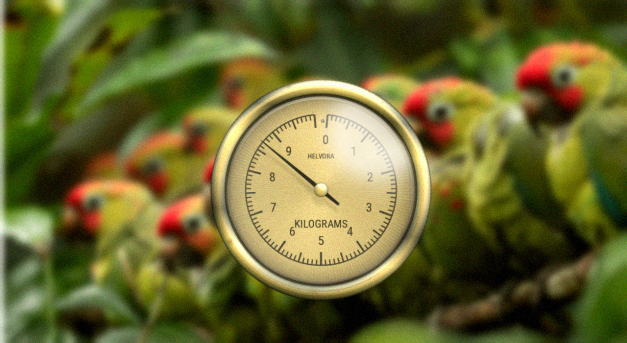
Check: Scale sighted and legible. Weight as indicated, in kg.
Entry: 8.7 kg
